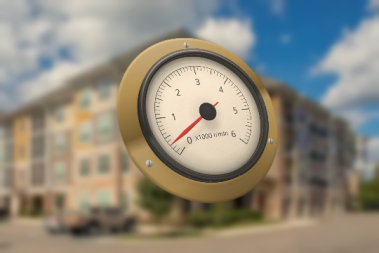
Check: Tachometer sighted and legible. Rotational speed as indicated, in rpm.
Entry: 300 rpm
